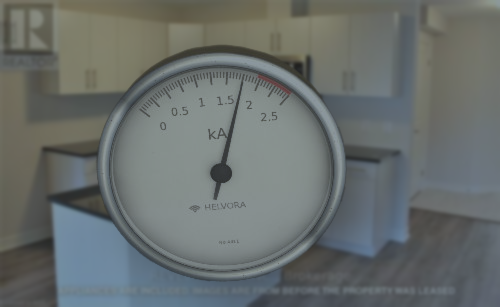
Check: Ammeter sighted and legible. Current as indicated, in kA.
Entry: 1.75 kA
